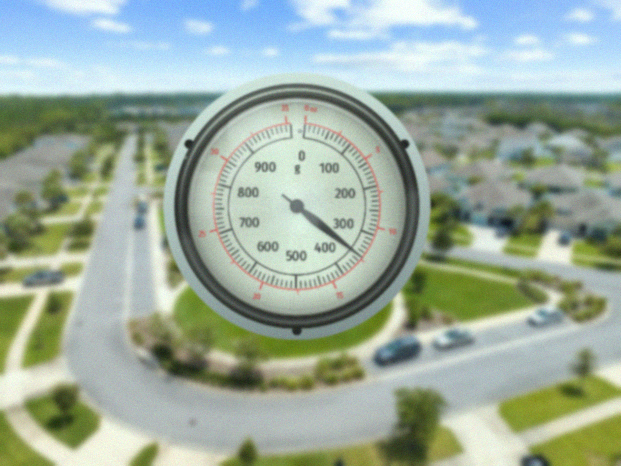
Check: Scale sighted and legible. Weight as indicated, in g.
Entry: 350 g
